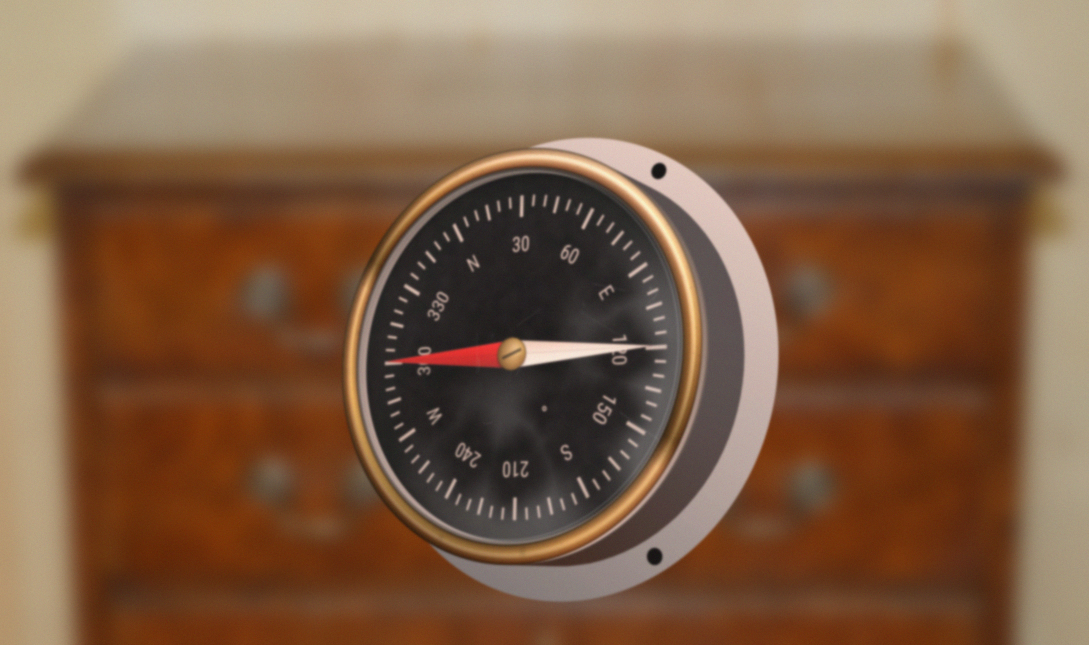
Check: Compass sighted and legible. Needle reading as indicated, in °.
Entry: 300 °
